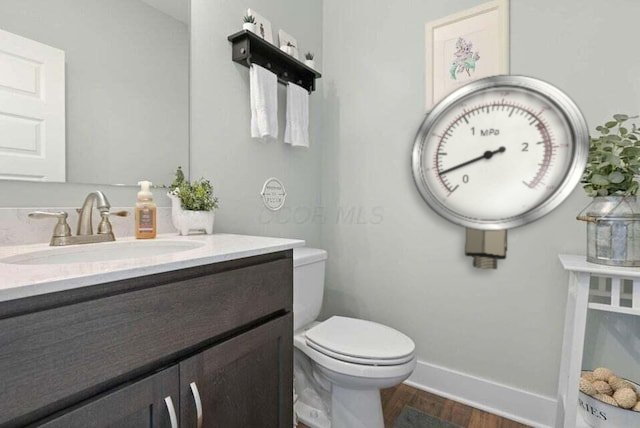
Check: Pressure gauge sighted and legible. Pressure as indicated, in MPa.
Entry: 0.25 MPa
